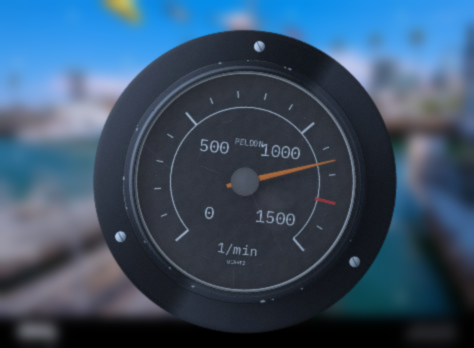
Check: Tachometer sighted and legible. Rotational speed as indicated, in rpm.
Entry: 1150 rpm
